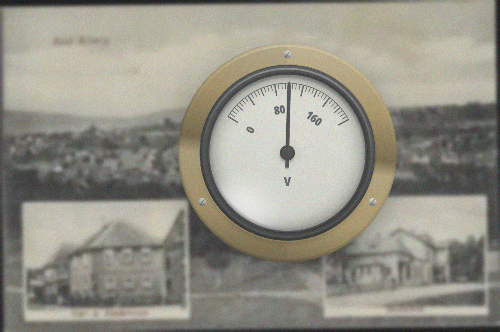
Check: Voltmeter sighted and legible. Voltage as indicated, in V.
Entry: 100 V
